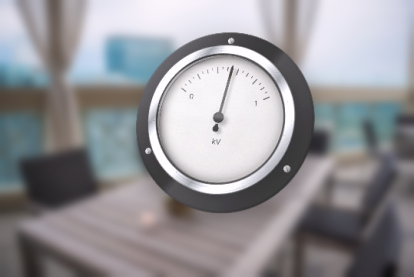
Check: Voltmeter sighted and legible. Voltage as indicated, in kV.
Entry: 0.55 kV
